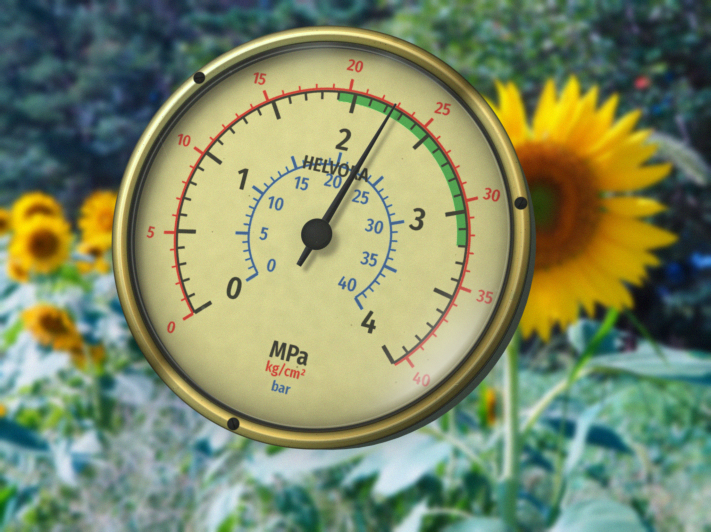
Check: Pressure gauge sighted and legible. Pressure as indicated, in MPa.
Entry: 2.25 MPa
